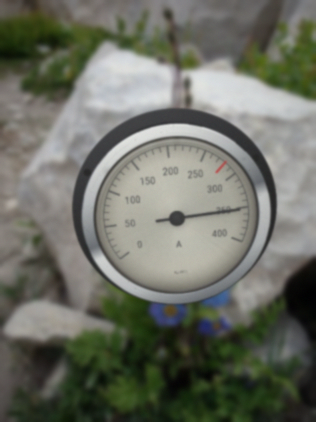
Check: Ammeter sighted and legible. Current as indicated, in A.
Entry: 350 A
